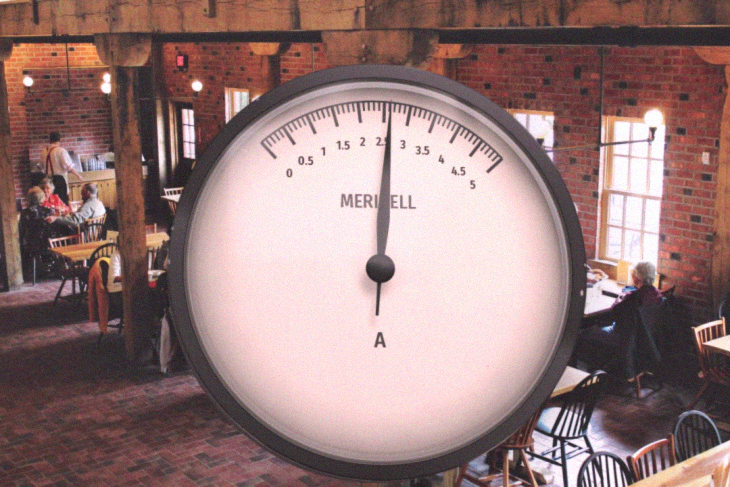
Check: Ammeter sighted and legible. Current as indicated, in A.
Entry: 2.6 A
